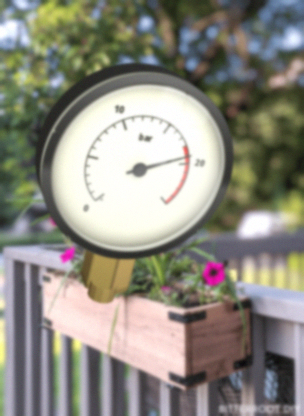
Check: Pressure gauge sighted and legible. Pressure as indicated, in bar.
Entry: 19 bar
